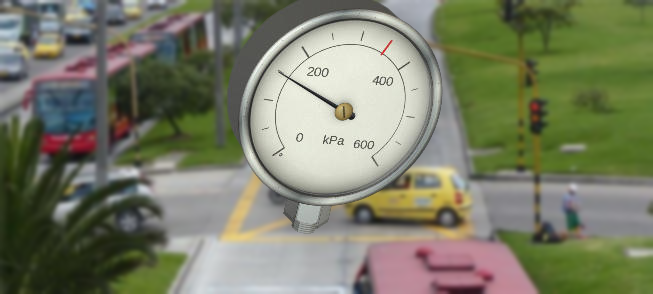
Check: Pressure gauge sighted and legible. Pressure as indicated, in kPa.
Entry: 150 kPa
